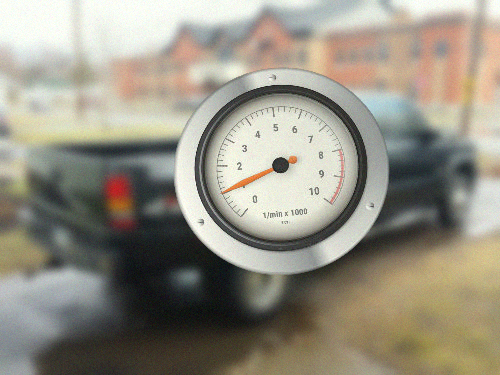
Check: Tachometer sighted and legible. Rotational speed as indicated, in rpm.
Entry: 1000 rpm
